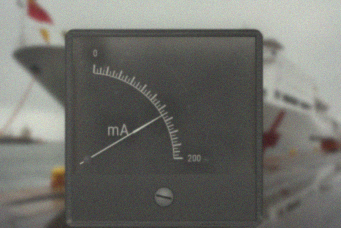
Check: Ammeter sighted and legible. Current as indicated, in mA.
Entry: 130 mA
